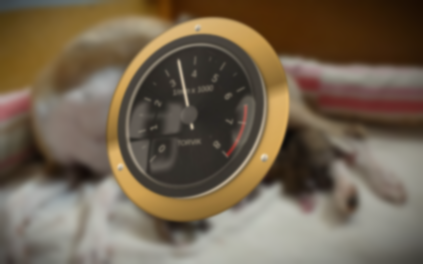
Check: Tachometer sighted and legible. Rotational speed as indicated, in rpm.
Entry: 3500 rpm
